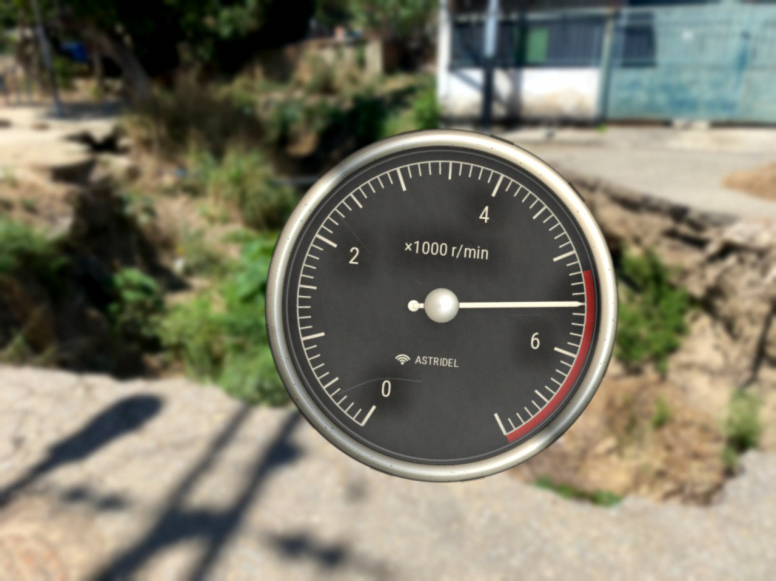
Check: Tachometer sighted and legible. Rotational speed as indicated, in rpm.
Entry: 5500 rpm
